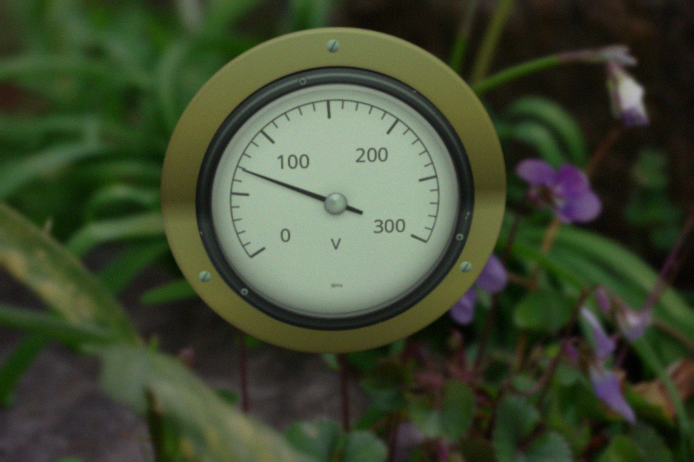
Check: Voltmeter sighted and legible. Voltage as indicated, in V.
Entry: 70 V
